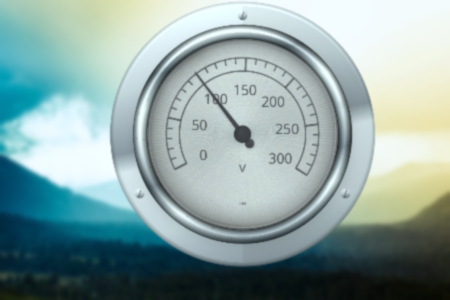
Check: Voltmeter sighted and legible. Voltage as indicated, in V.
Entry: 100 V
